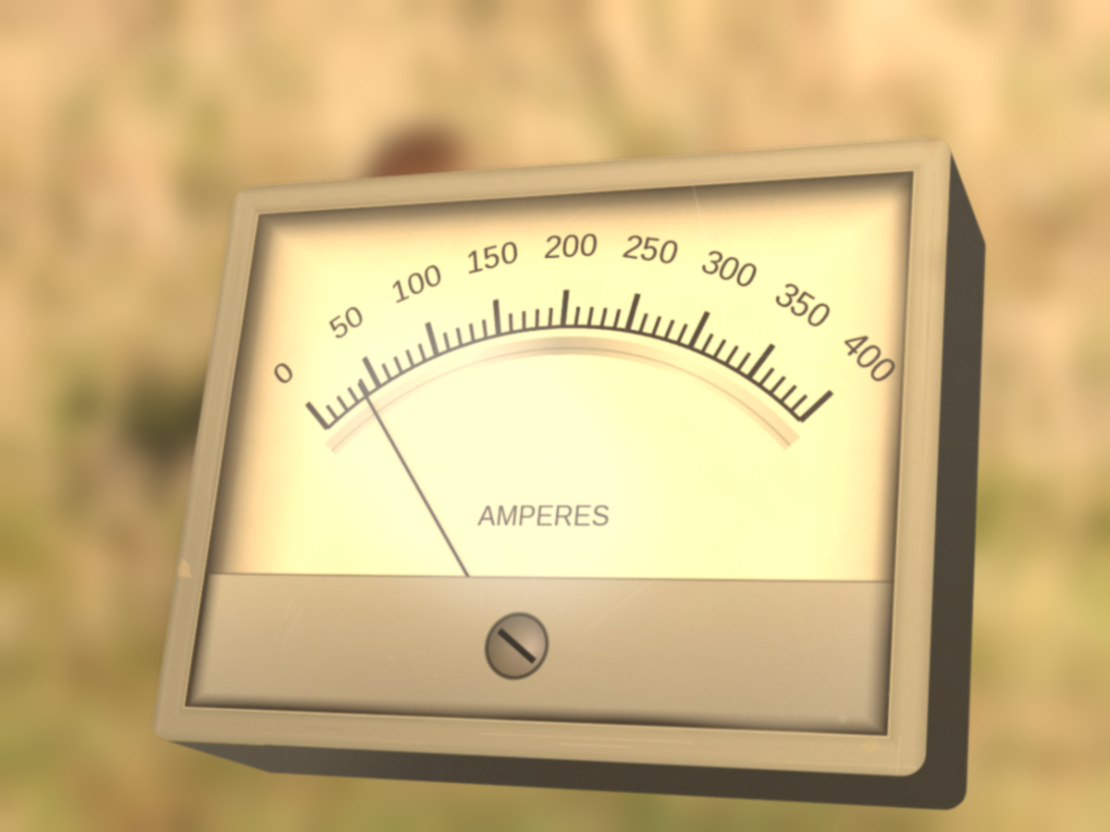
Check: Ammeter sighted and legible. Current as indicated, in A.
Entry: 40 A
